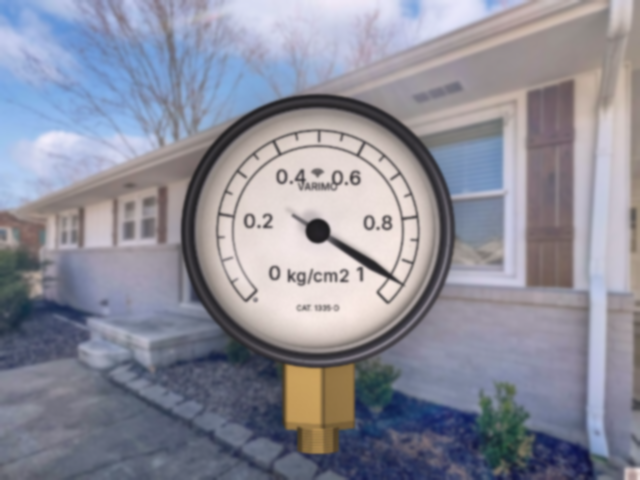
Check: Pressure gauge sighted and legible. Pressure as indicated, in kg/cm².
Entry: 0.95 kg/cm²
